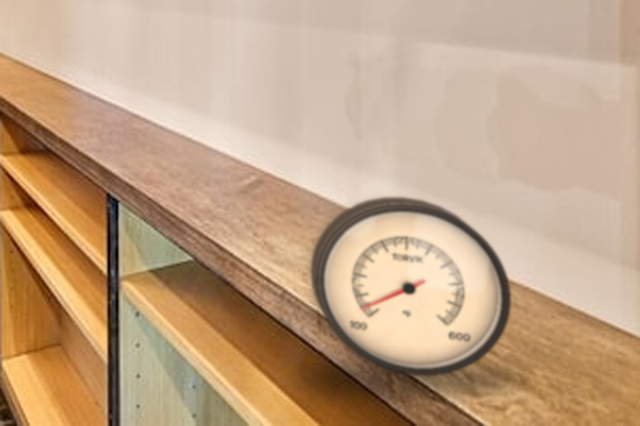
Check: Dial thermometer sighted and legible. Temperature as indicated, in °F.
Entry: 125 °F
